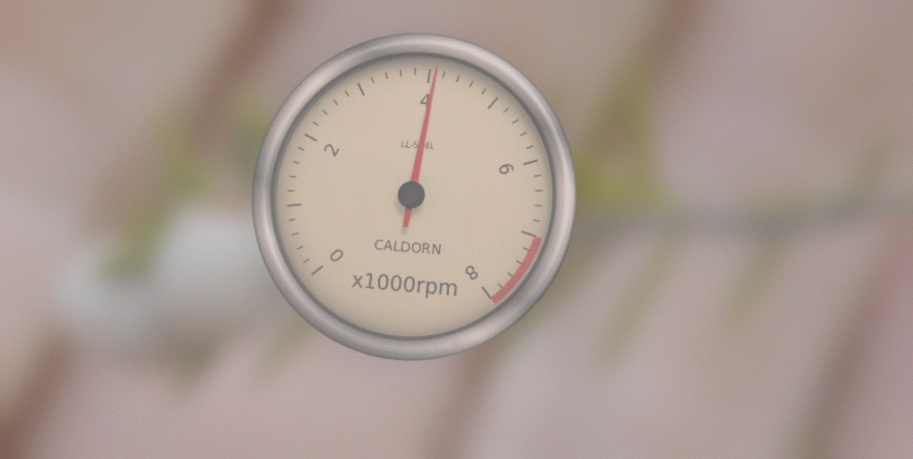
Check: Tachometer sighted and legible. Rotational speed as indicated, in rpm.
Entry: 4100 rpm
